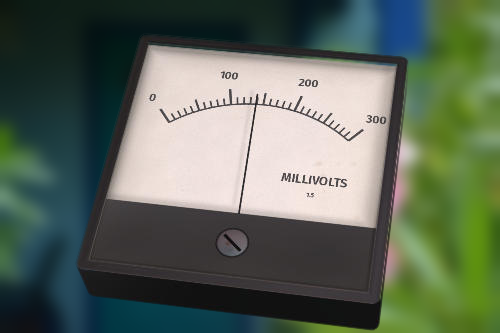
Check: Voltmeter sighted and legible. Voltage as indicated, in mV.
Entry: 140 mV
